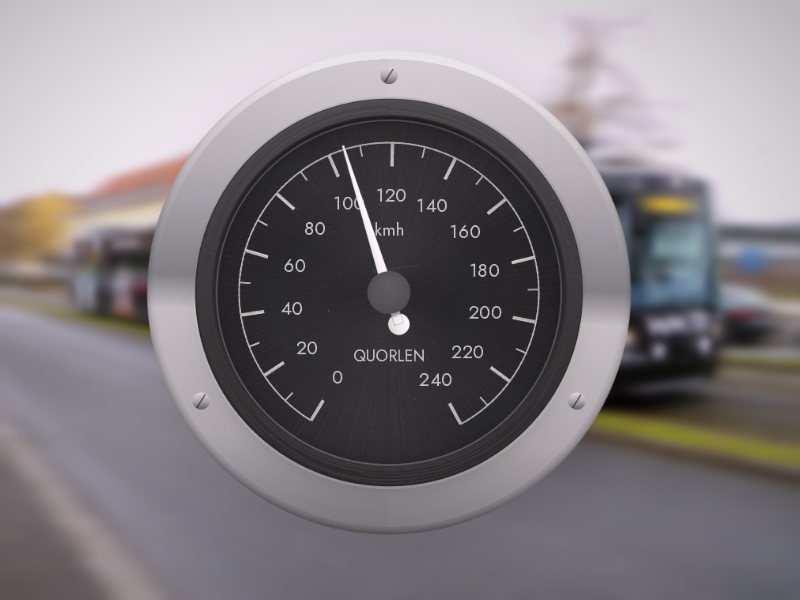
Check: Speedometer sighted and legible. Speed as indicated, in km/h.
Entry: 105 km/h
